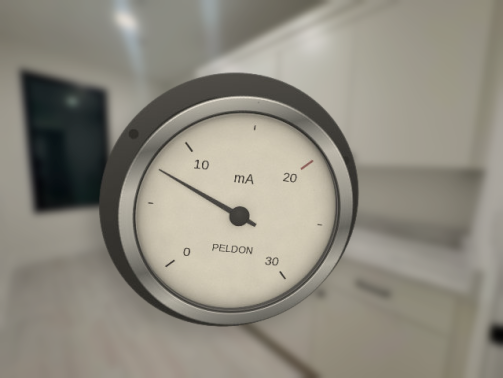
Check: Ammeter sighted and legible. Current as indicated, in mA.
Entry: 7.5 mA
